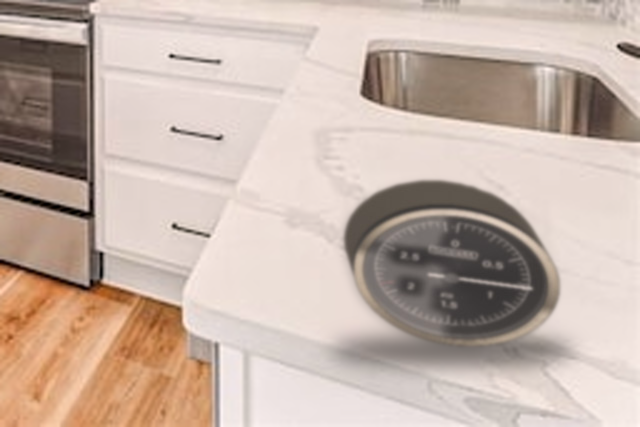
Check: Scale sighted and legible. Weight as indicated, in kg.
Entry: 0.75 kg
